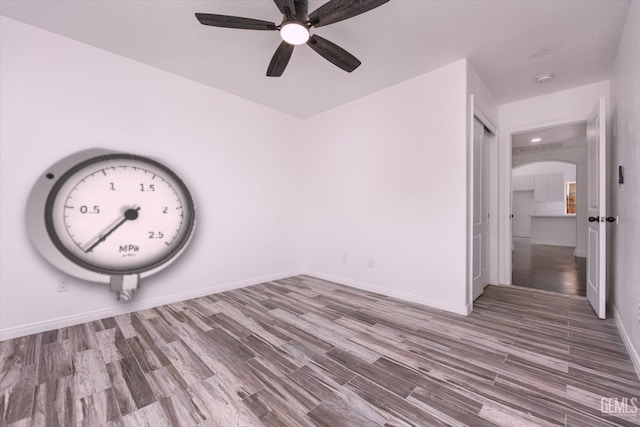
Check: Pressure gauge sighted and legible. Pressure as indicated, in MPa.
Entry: 0 MPa
